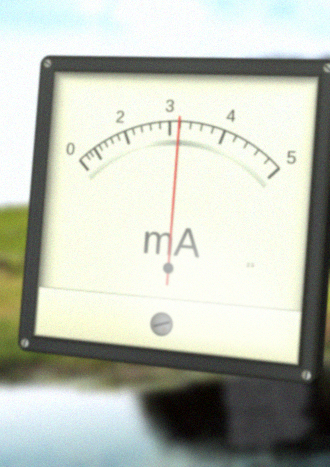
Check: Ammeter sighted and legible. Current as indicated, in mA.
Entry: 3.2 mA
